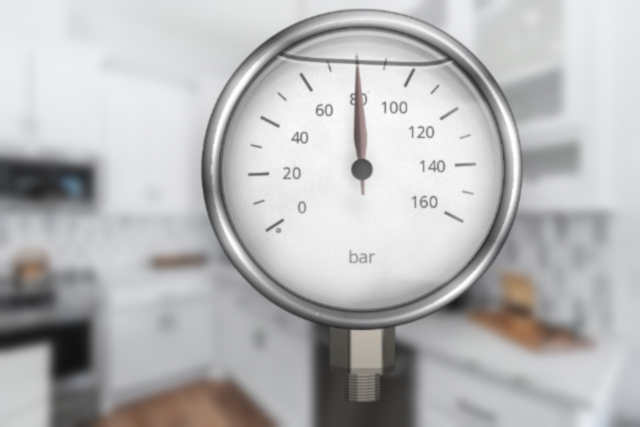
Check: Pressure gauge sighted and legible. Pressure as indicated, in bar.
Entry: 80 bar
